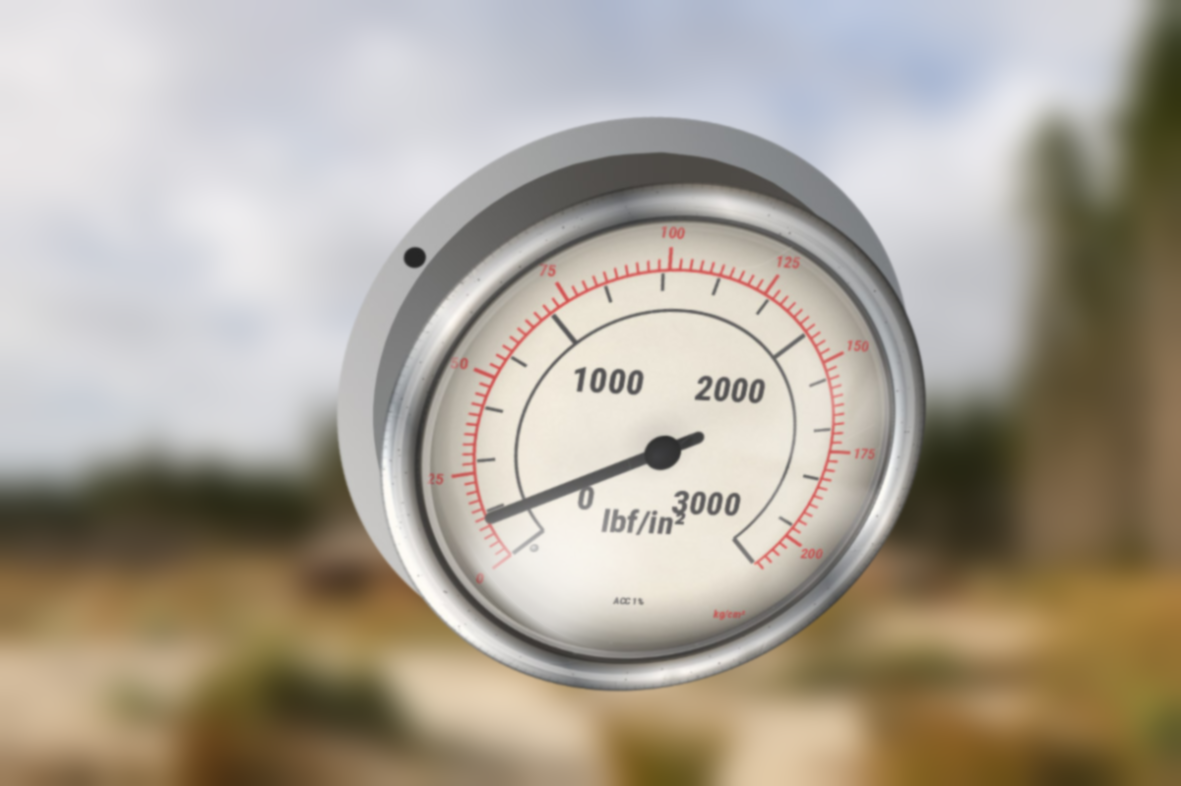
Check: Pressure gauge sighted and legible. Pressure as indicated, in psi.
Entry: 200 psi
